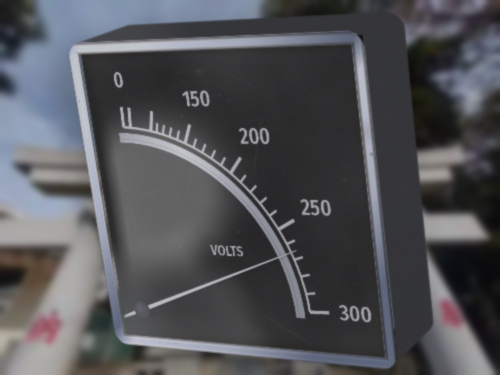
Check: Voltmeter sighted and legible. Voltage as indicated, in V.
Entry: 265 V
